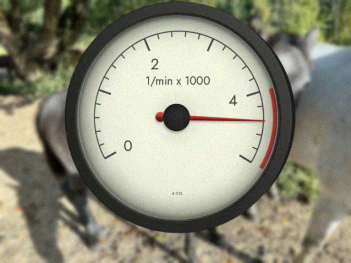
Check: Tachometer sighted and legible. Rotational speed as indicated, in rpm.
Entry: 4400 rpm
